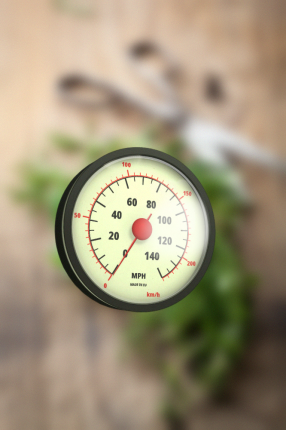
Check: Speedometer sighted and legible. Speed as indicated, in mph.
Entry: 0 mph
